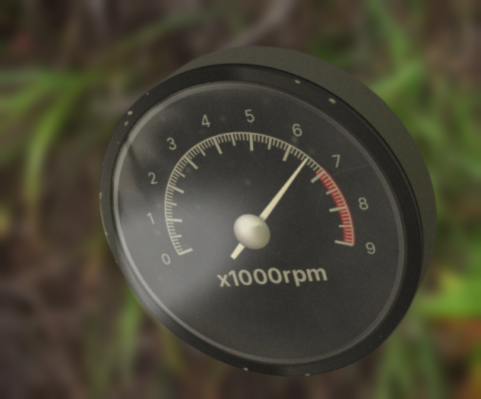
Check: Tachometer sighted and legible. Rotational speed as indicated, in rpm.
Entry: 6500 rpm
